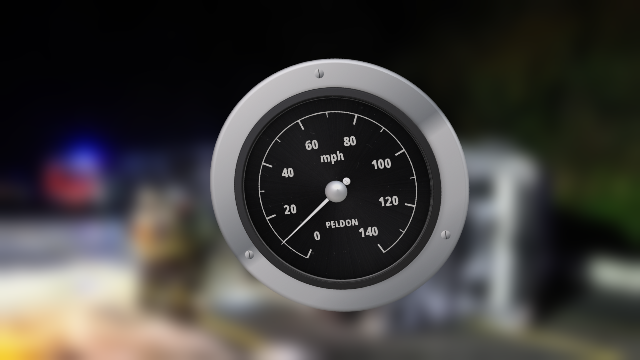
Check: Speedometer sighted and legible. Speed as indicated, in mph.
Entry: 10 mph
